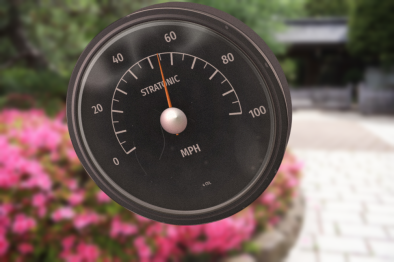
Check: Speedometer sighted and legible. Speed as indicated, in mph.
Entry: 55 mph
